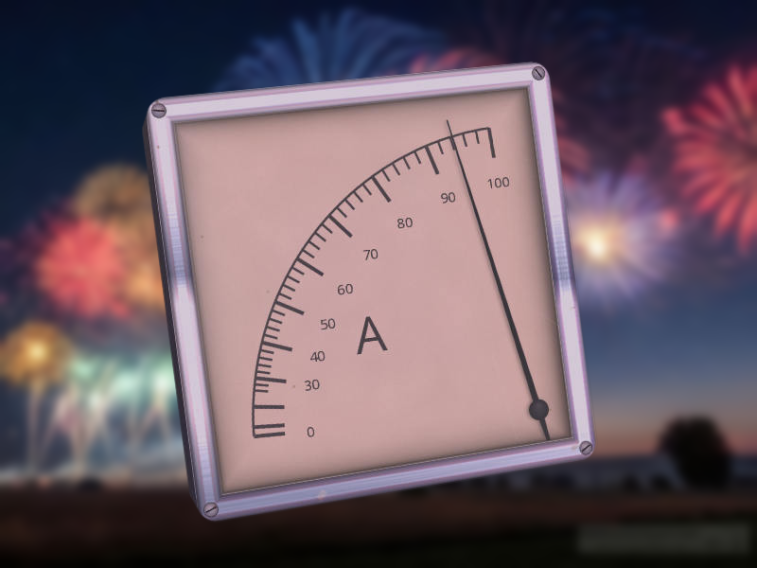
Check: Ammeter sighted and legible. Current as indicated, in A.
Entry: 94 A
